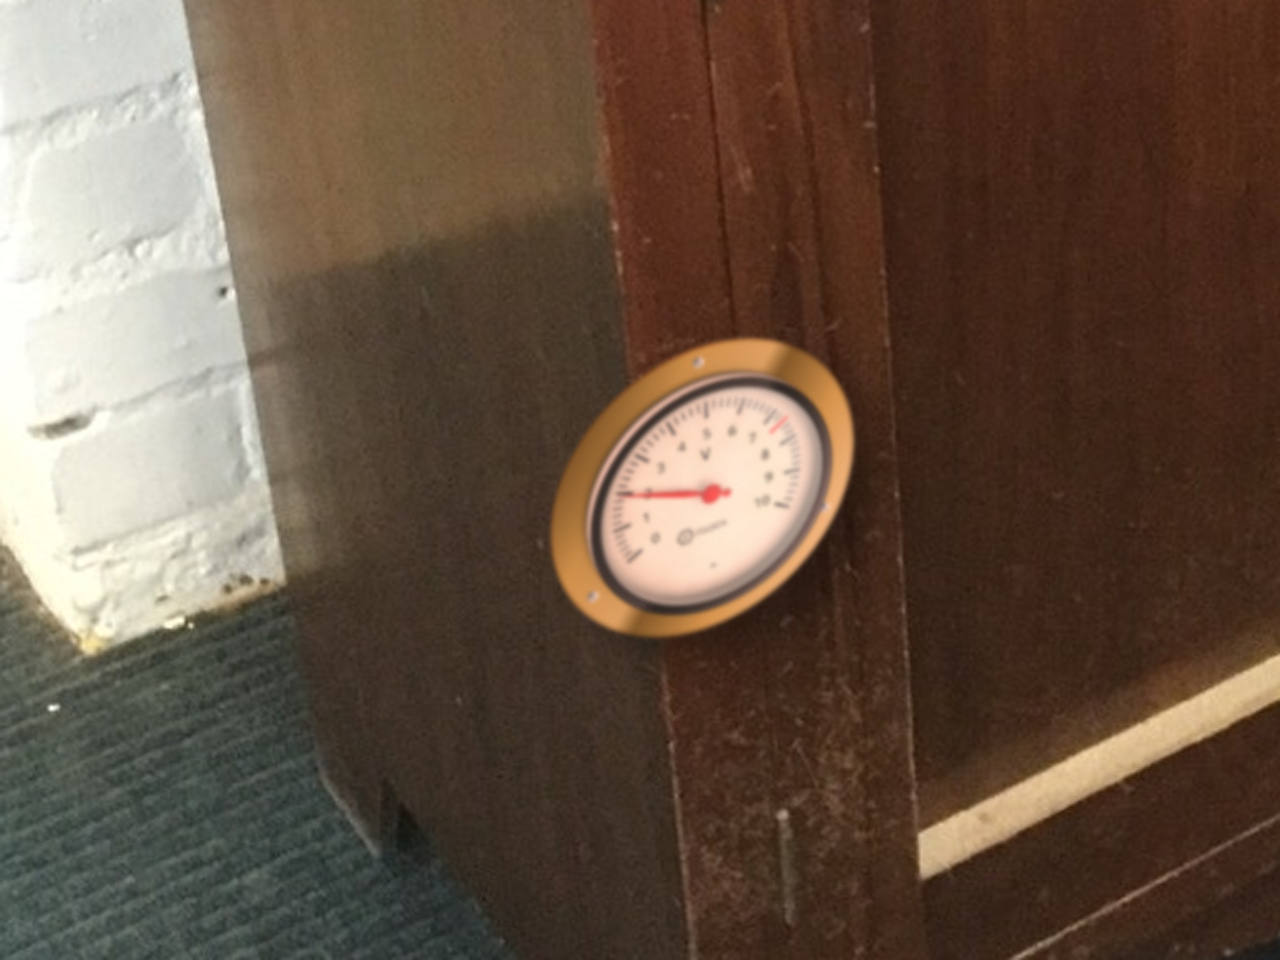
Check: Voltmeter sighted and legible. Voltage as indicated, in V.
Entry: 2 V
